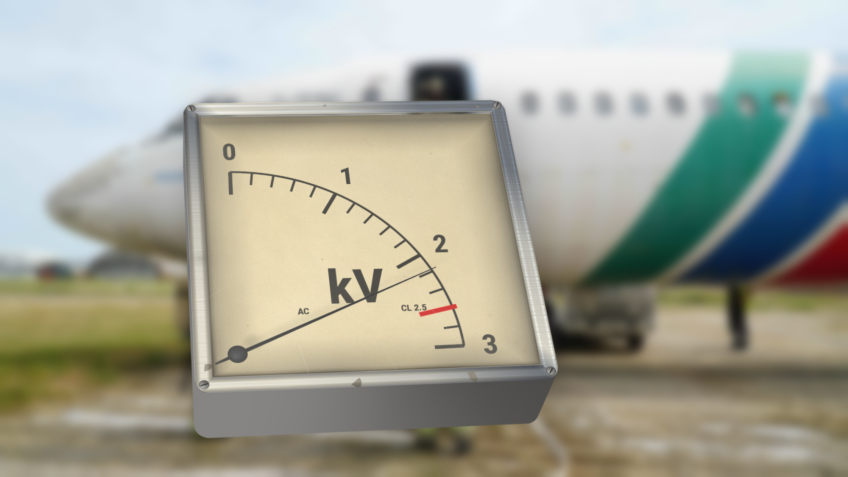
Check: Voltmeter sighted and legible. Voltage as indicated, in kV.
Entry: 2.2 kV
